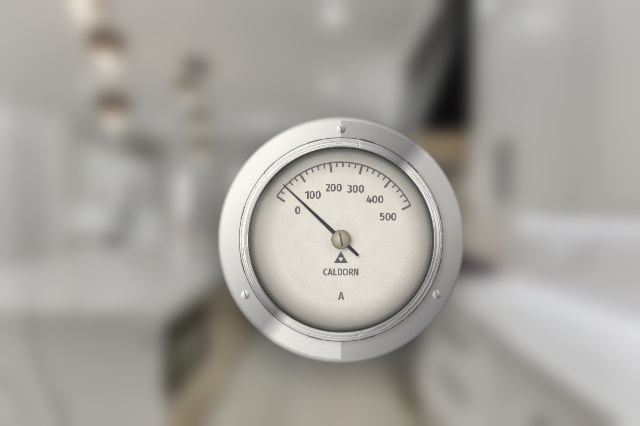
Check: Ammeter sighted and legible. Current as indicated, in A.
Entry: 40 A
